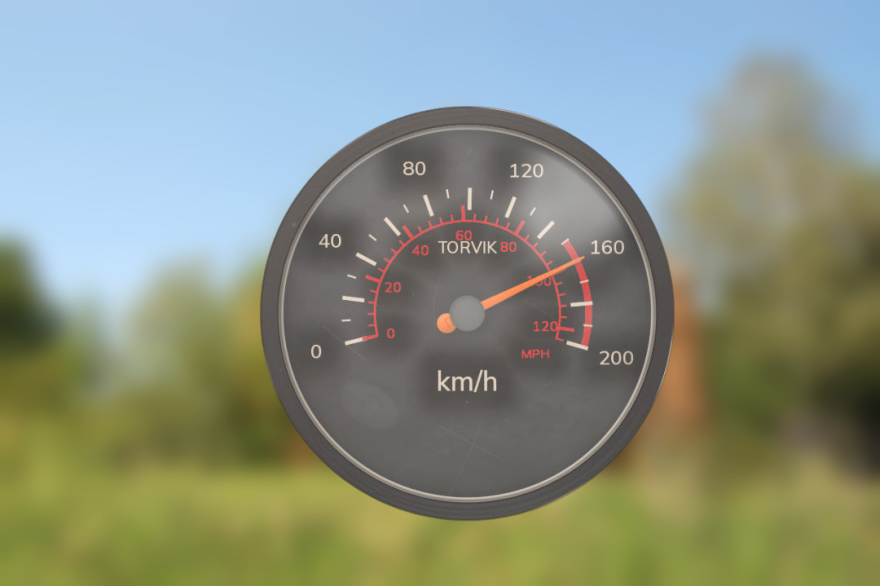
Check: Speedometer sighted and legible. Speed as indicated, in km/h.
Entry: 160 km/h
